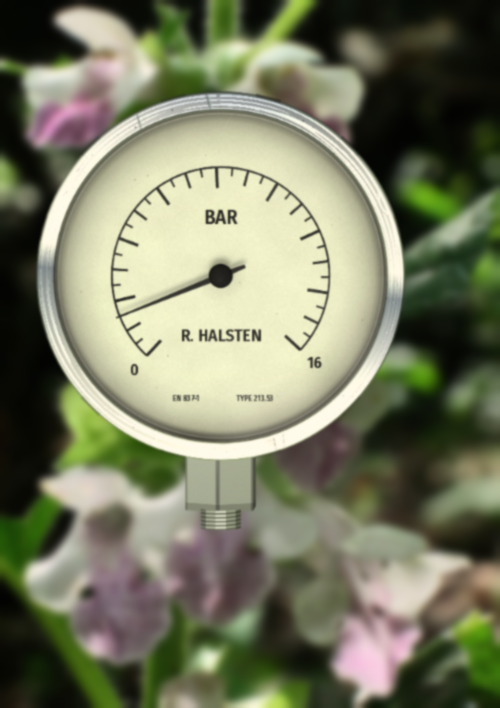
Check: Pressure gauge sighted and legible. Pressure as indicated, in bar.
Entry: 1.5 bar
